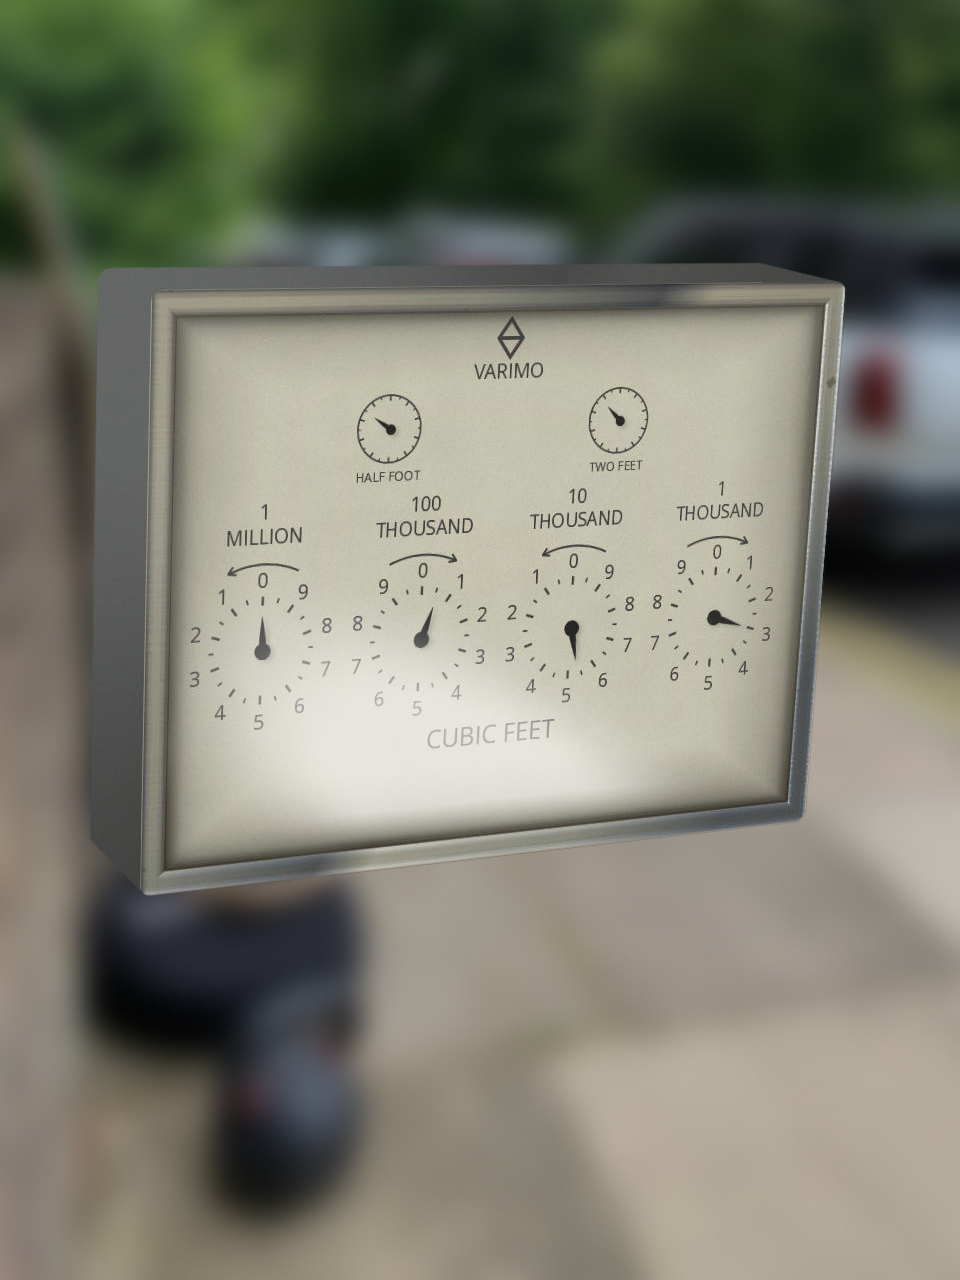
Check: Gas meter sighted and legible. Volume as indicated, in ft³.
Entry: 5300 ft³
